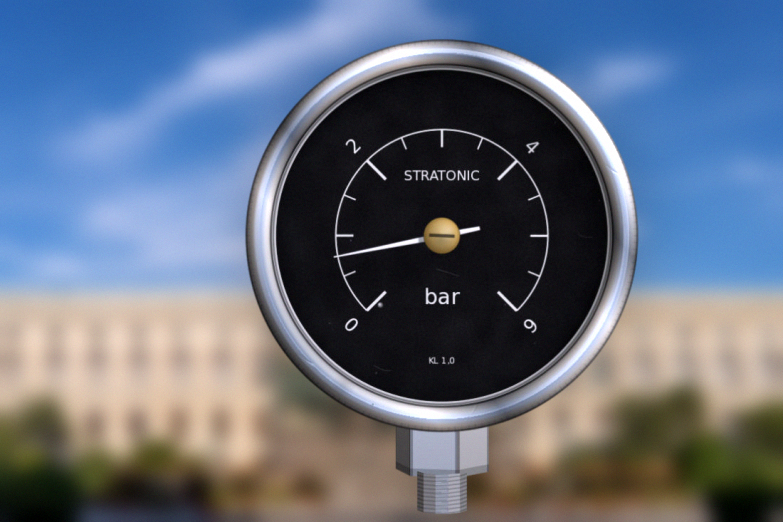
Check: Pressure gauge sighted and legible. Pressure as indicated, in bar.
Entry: 0.75 bar
